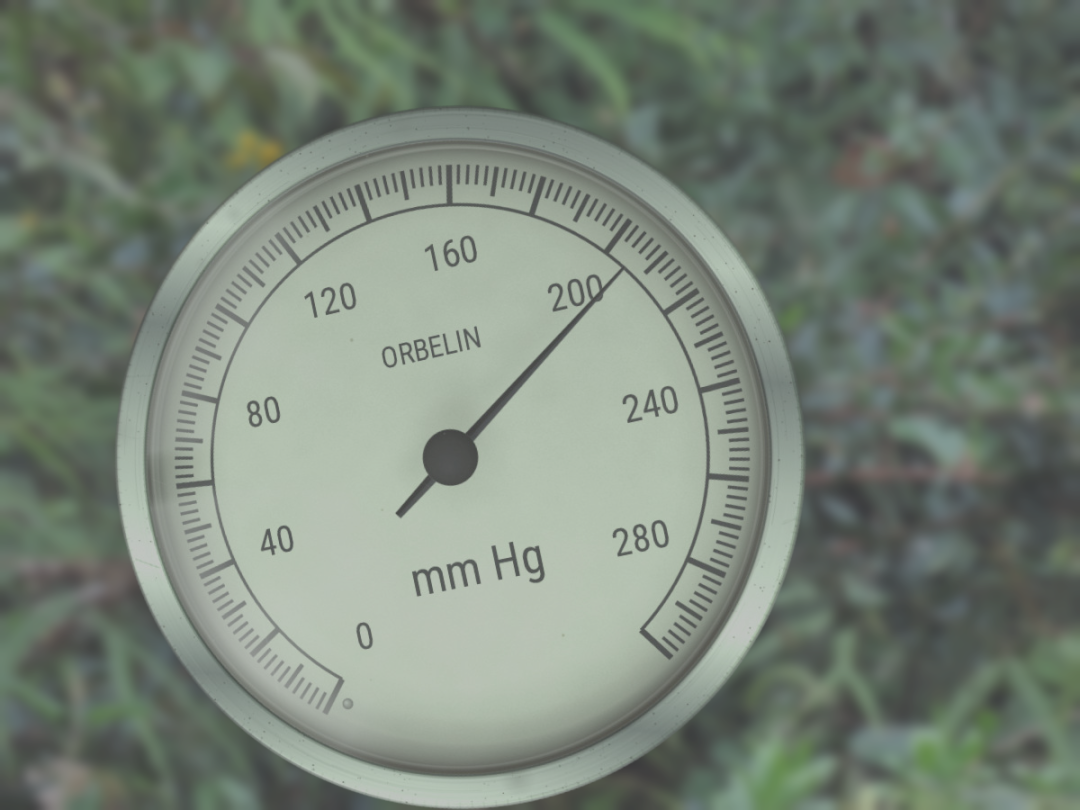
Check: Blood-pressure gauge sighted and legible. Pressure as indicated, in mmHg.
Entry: 206 mmHg
